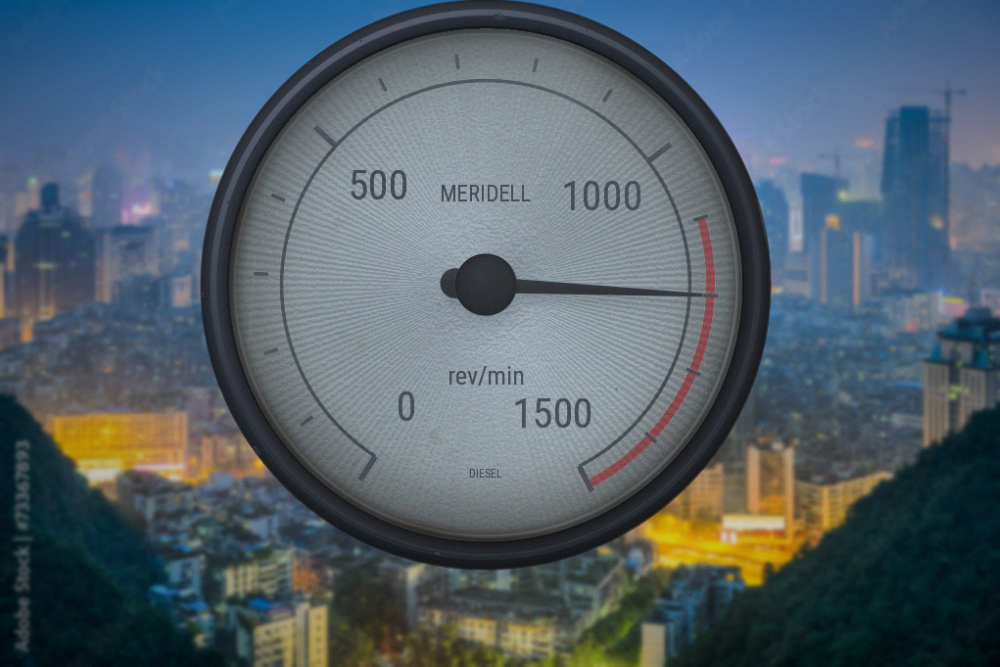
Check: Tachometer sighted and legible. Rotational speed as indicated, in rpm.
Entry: 1200 rpm
